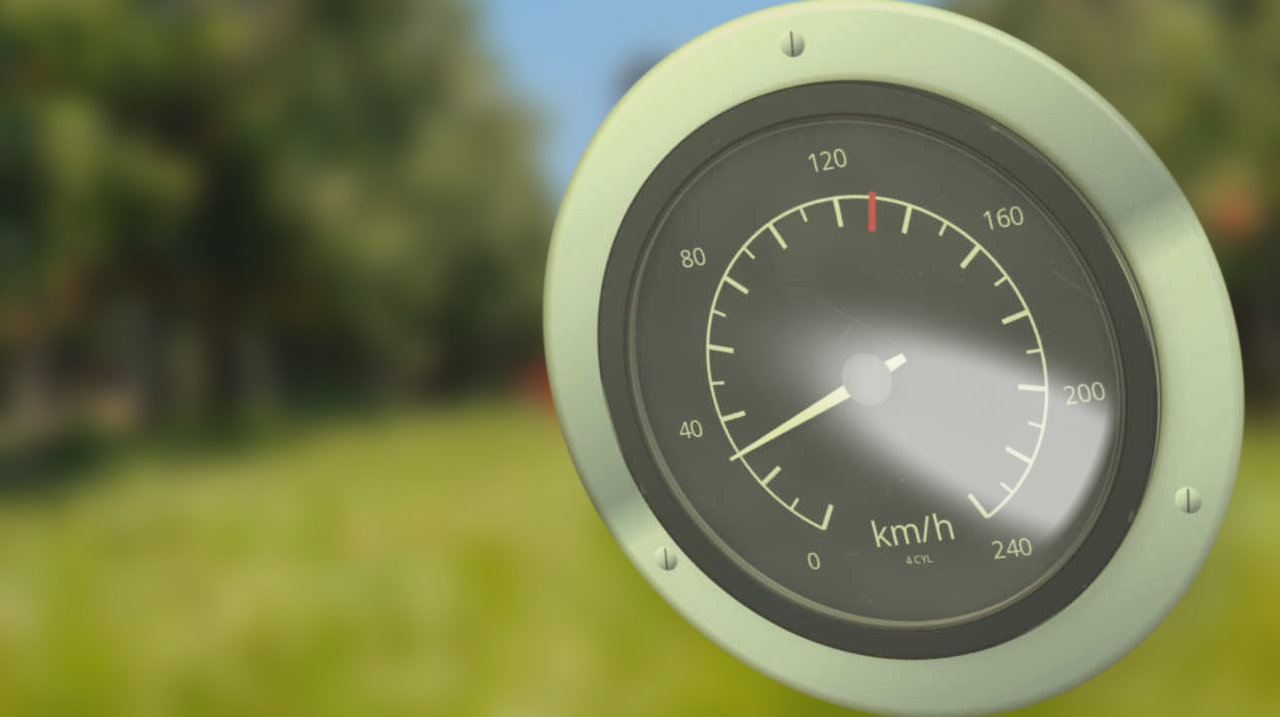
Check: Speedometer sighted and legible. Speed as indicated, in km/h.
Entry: 30 km/h
